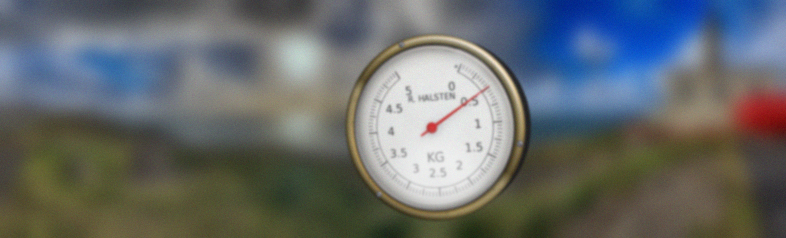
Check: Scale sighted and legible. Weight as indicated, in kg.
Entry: 0.5 kg
